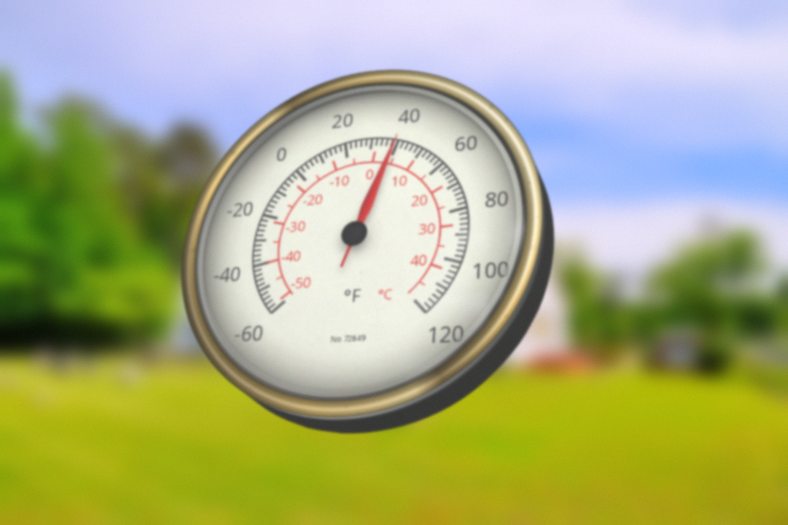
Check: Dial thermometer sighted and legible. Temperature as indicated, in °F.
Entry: 40 °F
